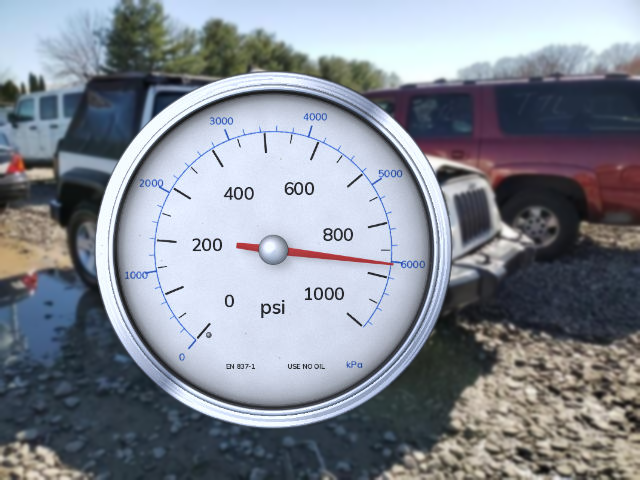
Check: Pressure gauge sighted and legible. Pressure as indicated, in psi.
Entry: 875 psi
